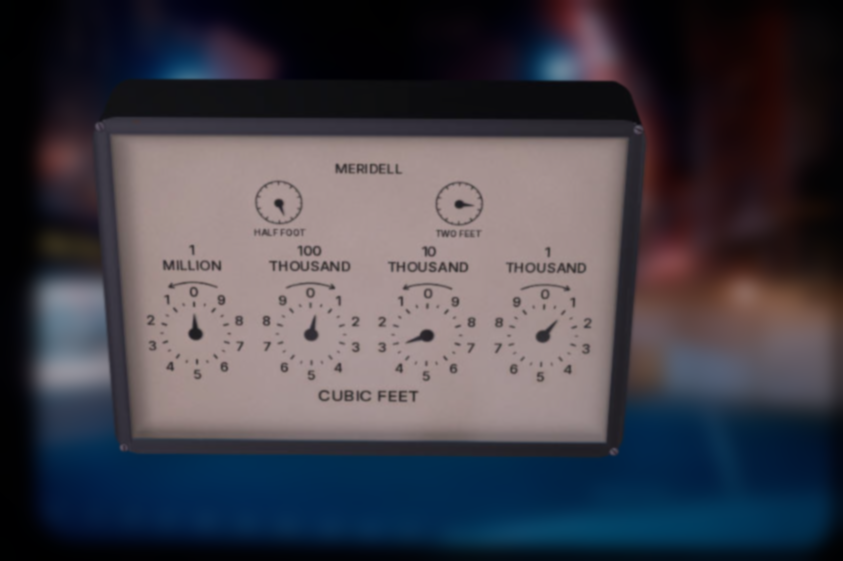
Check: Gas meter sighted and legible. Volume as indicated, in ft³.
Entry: 3100 ft³
